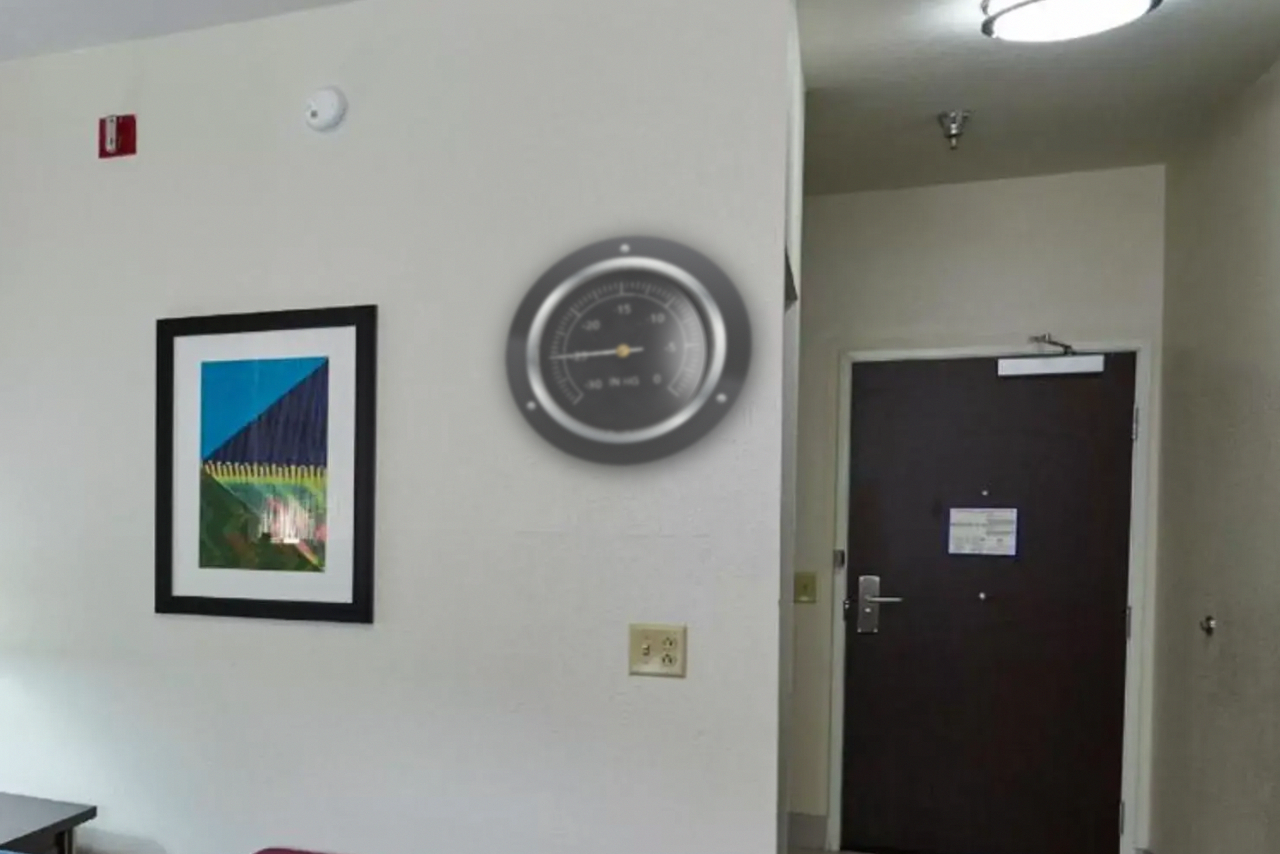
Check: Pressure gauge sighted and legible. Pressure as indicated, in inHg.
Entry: -25 inHg
